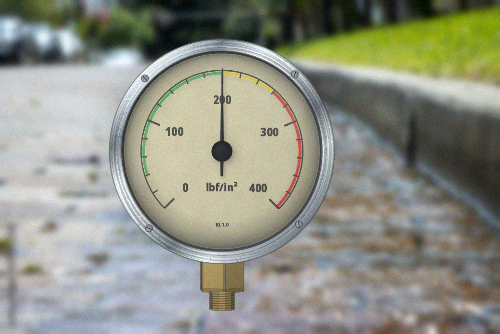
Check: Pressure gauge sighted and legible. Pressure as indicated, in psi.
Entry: 200 psi
